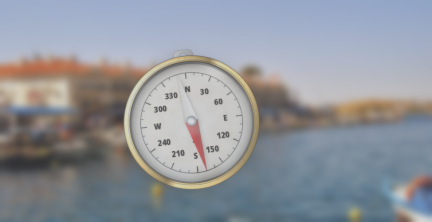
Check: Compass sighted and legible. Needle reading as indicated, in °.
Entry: 170 °
